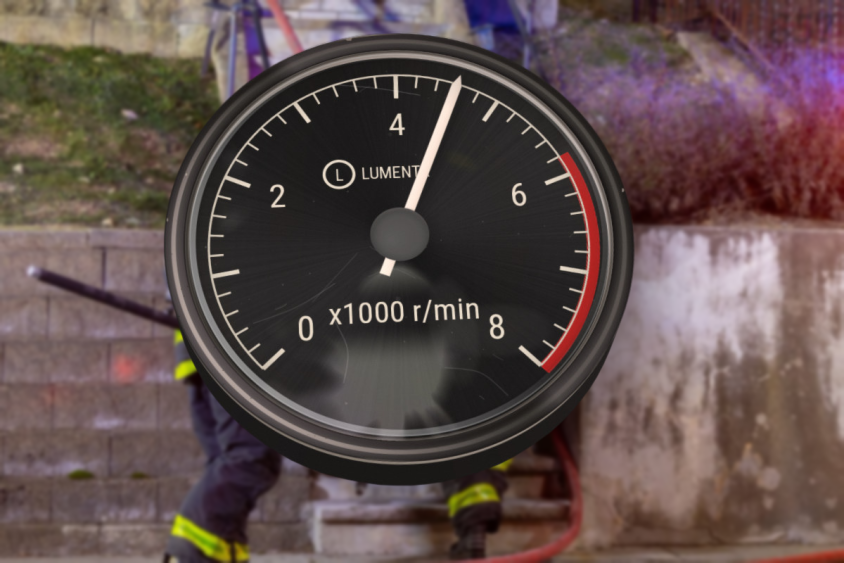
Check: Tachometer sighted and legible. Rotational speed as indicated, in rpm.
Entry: 4600 rpm
